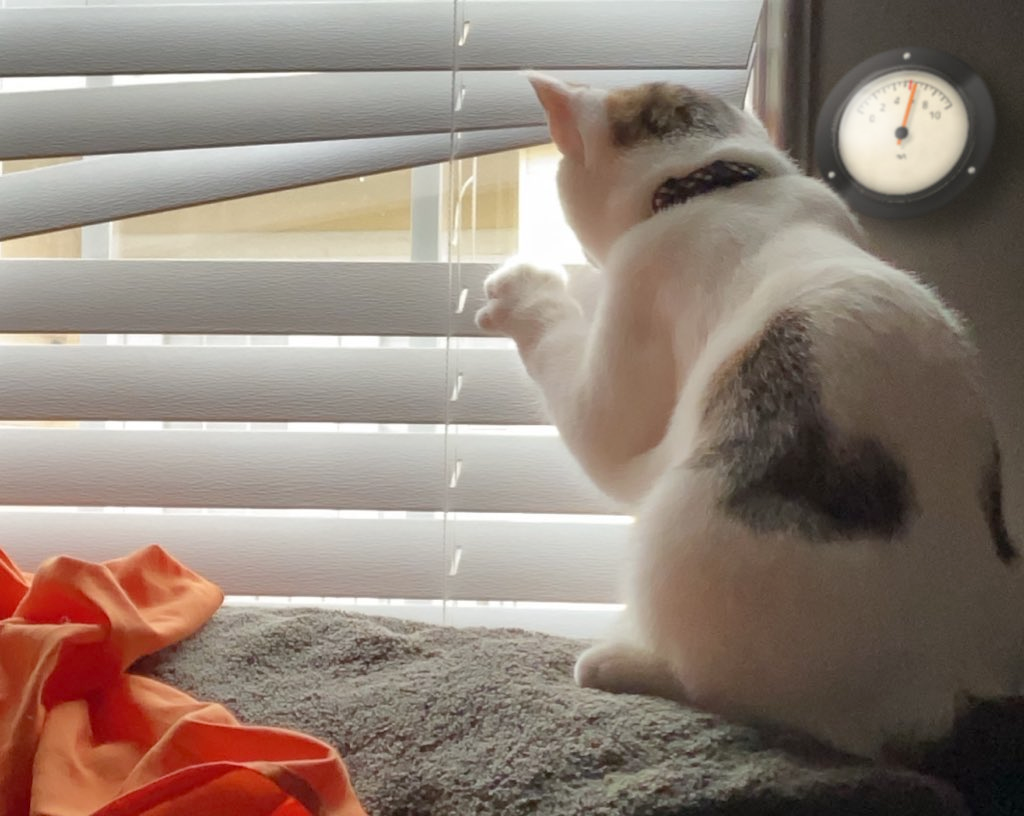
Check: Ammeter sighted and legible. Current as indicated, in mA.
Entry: 6 mA
